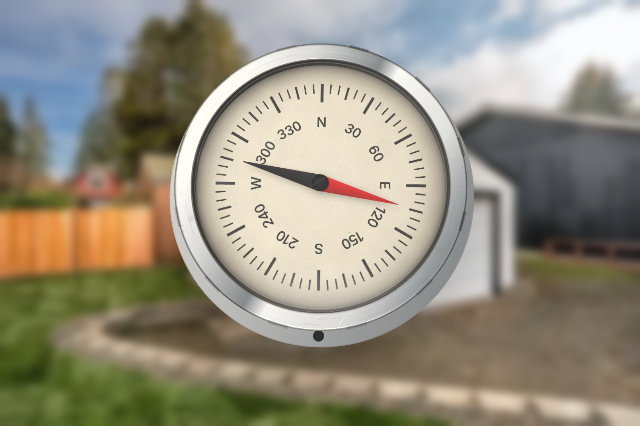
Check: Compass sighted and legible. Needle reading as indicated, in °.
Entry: 105 °
